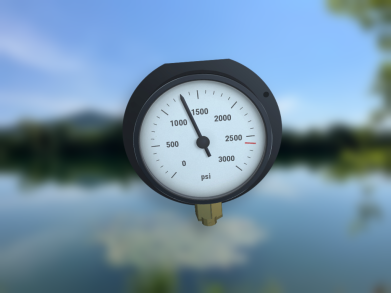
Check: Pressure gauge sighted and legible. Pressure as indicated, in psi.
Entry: 1300 psi
